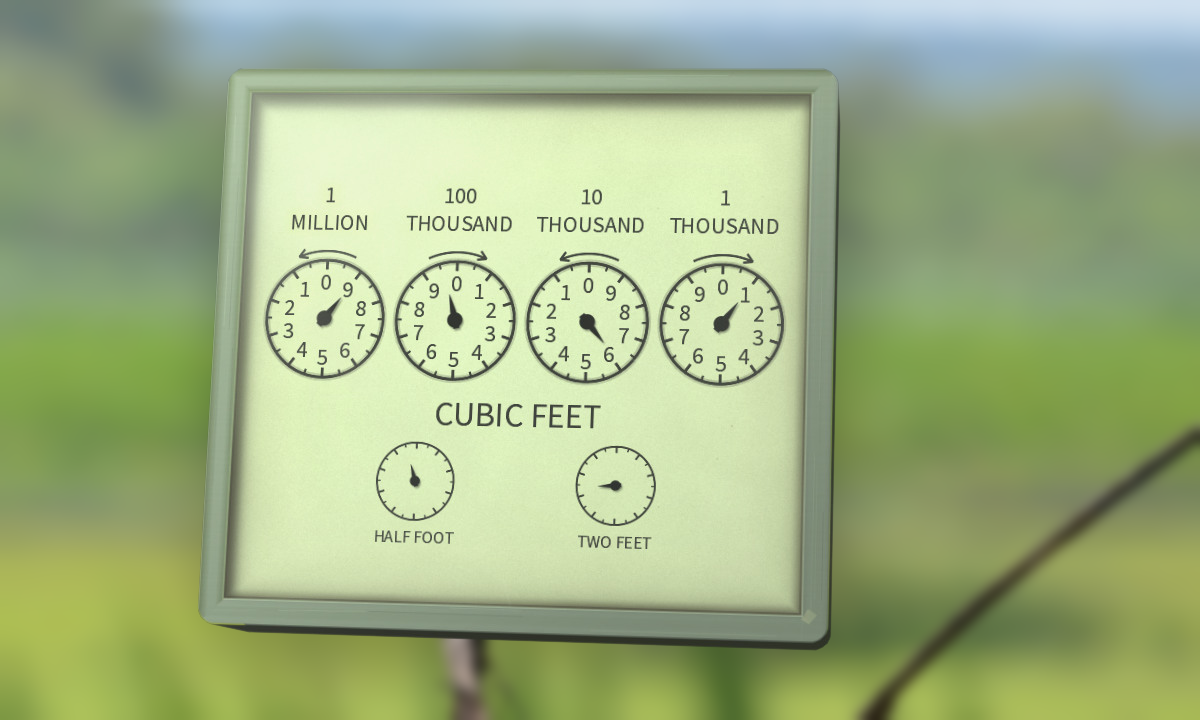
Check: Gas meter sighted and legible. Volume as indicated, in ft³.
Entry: 896100 ft³
